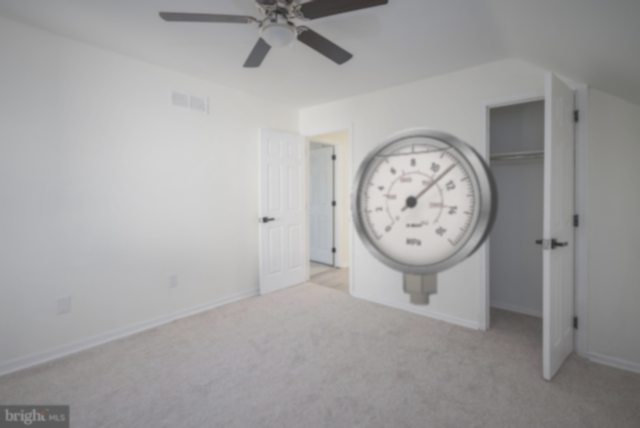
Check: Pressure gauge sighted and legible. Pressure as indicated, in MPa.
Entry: 11 MPa
